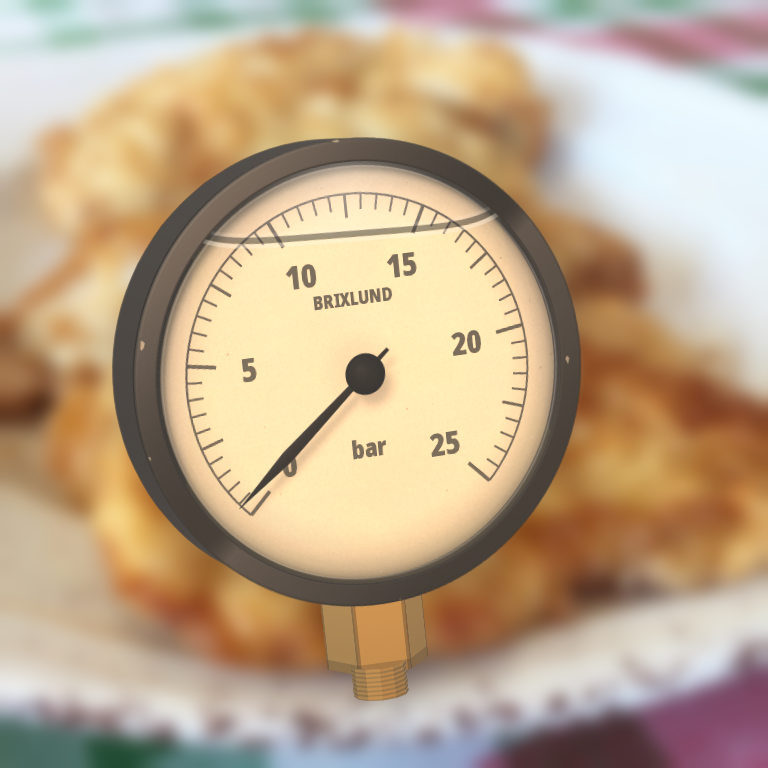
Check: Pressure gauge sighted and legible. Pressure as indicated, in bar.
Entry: 0.5 bar
